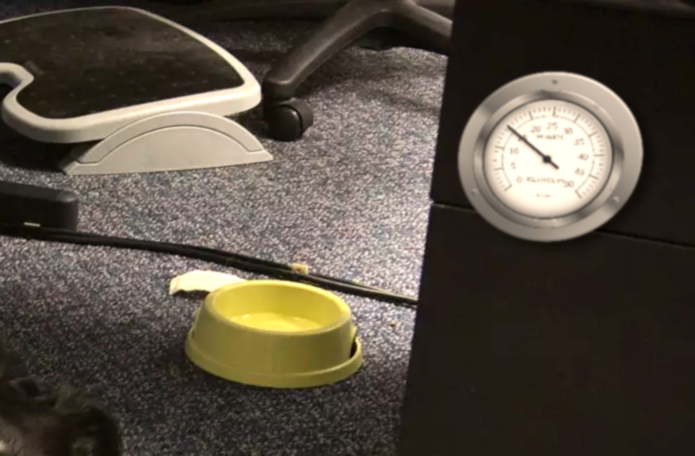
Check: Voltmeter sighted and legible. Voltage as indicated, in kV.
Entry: 15 kV
